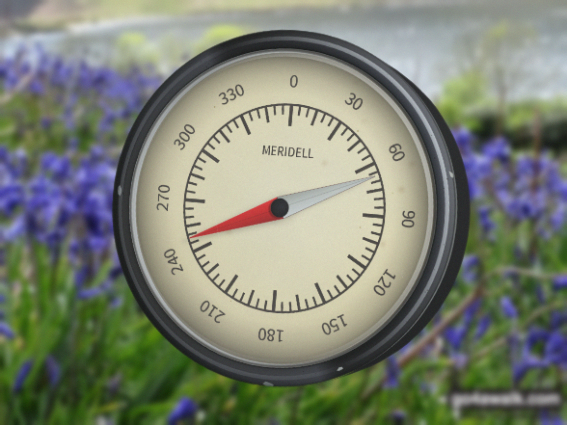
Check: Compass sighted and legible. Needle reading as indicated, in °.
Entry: 247.5 °
